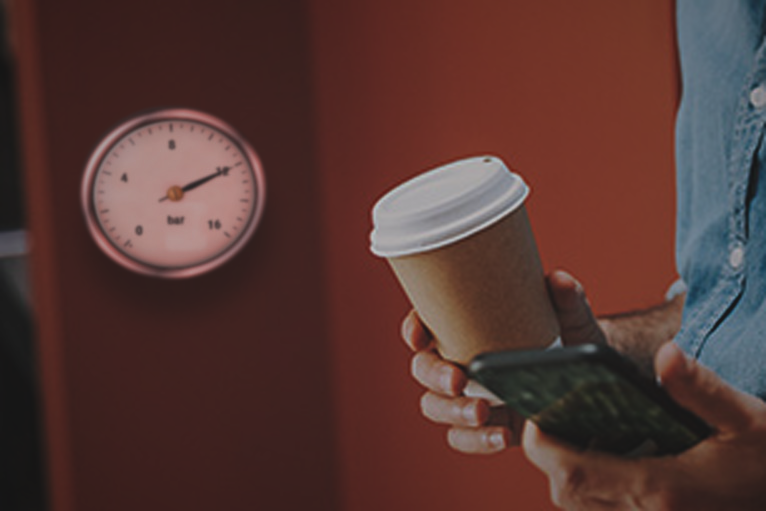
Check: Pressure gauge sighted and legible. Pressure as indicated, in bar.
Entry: 12 bar
